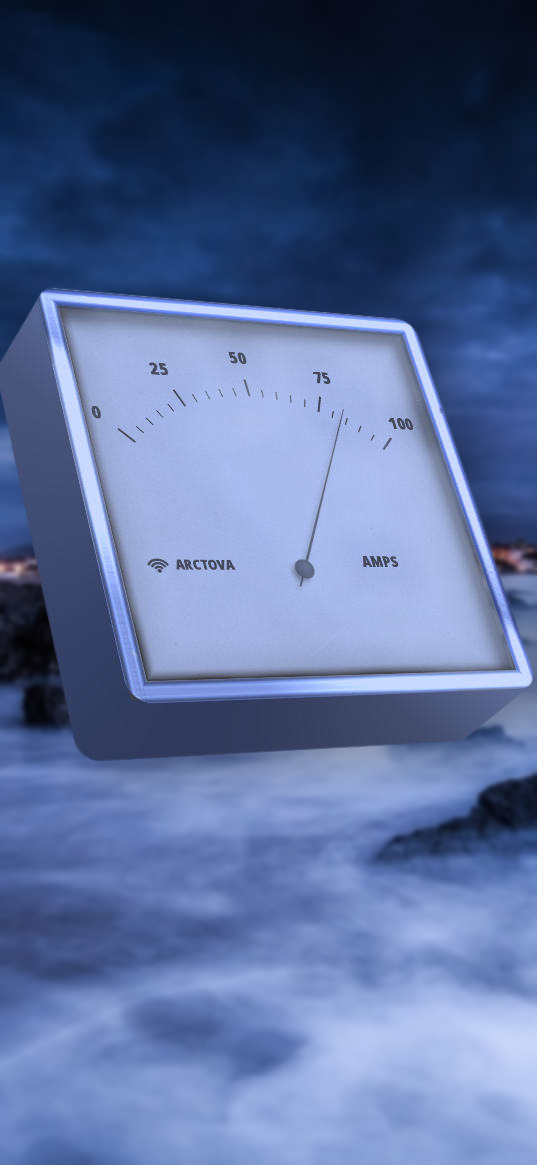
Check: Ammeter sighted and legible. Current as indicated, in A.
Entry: 82.5 A
